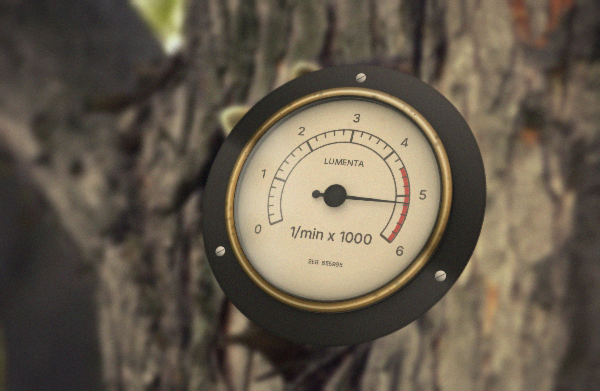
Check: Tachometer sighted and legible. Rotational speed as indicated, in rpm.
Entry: 5200 rpm
